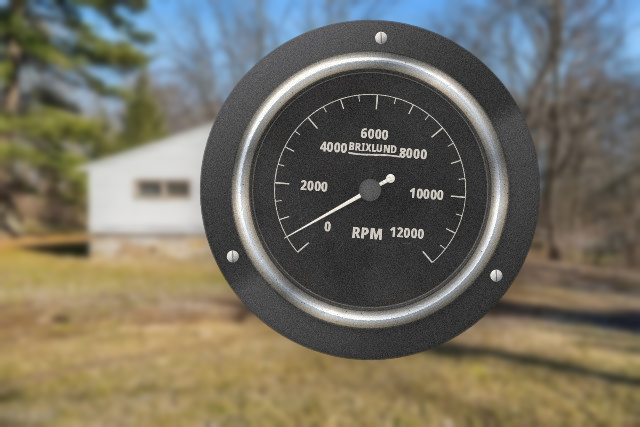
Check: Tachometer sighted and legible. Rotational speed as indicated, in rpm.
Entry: 500 rpm
